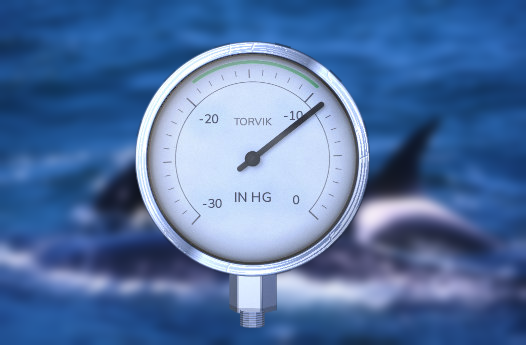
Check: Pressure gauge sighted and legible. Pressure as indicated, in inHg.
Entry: -9 inHg
